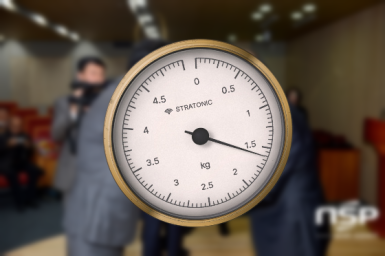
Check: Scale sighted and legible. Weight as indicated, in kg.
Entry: 1.6 kg
